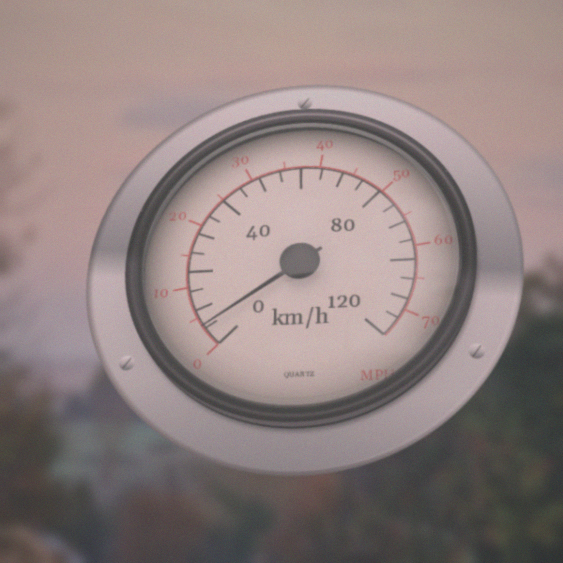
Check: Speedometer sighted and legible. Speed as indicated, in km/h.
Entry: 5 km/h
